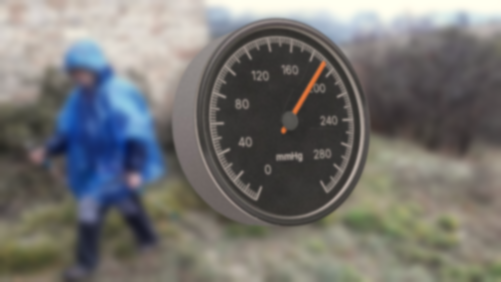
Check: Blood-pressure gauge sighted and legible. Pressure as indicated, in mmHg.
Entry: 190 mmHg
